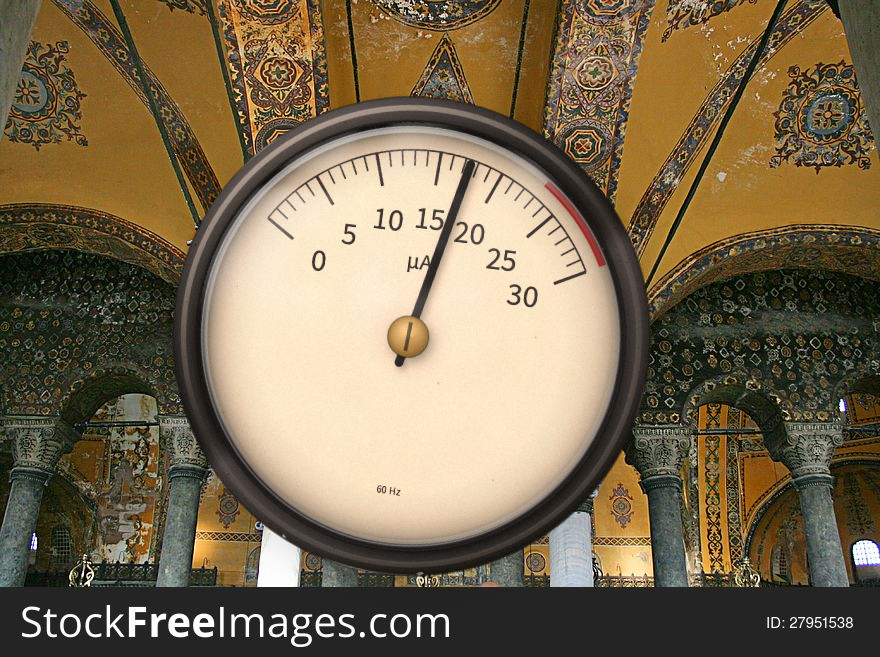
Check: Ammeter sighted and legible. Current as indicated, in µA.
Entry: 17.5 µA
